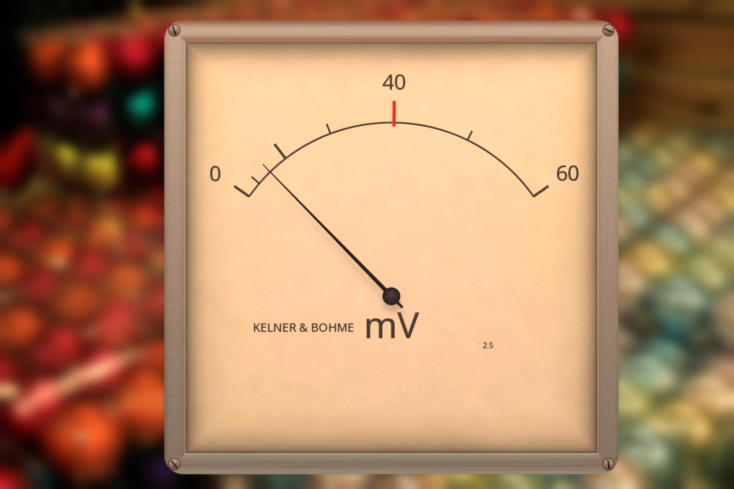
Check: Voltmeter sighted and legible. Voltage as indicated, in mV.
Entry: 15 mV
